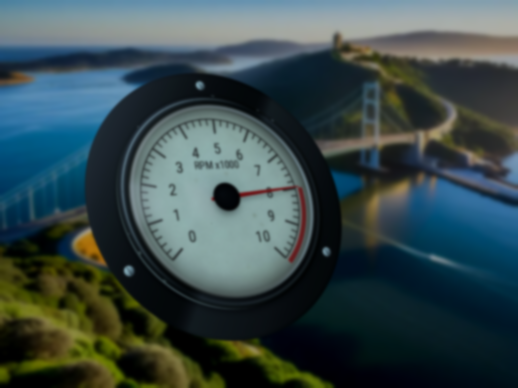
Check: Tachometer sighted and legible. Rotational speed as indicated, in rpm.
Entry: 8000 rpm
